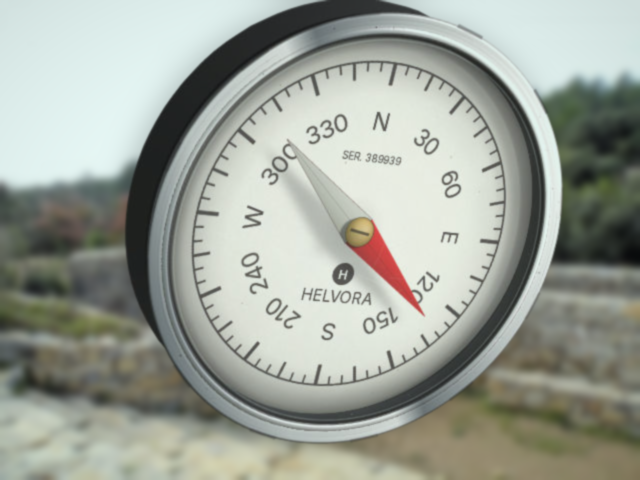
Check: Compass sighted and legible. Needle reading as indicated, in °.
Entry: 130 °
